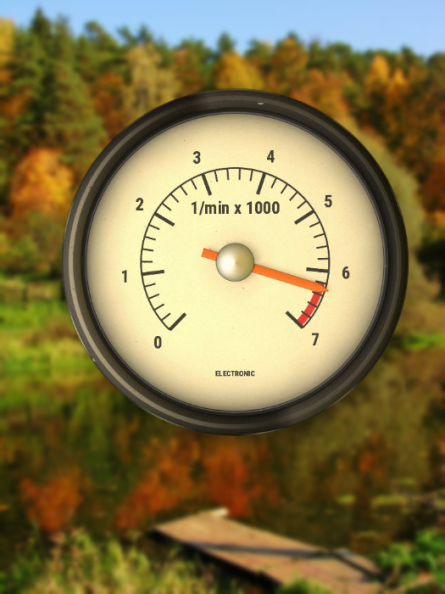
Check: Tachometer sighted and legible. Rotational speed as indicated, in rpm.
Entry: 6300 rpm
